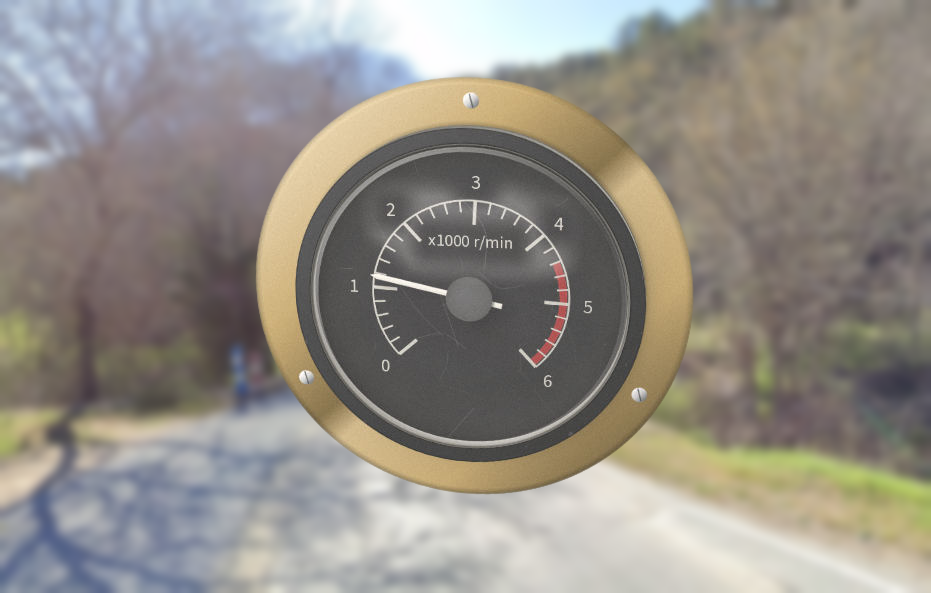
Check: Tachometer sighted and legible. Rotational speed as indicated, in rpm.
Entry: 1200 rpm
